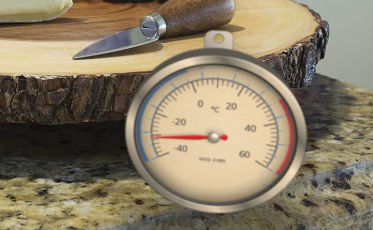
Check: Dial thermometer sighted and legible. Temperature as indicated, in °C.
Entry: -30 °C
